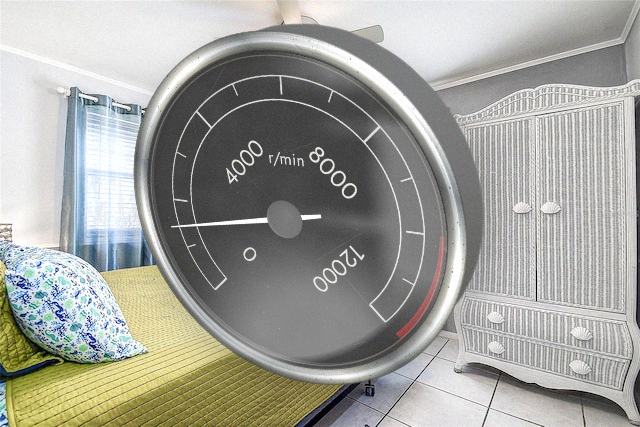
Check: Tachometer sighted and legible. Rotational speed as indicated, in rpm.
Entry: 1500 rpm
